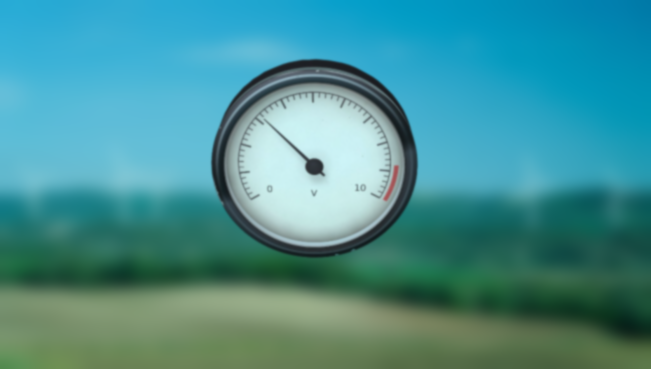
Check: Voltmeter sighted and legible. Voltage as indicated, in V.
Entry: 3.2 V
